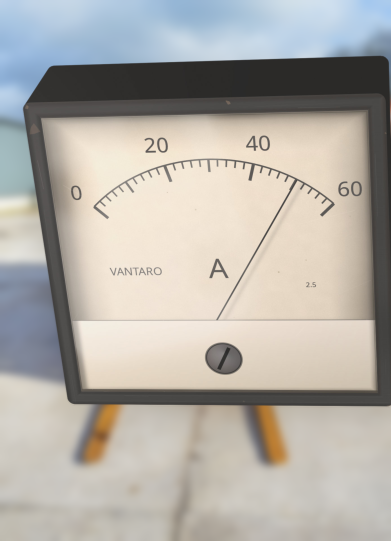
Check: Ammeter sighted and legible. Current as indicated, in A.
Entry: 50 A
